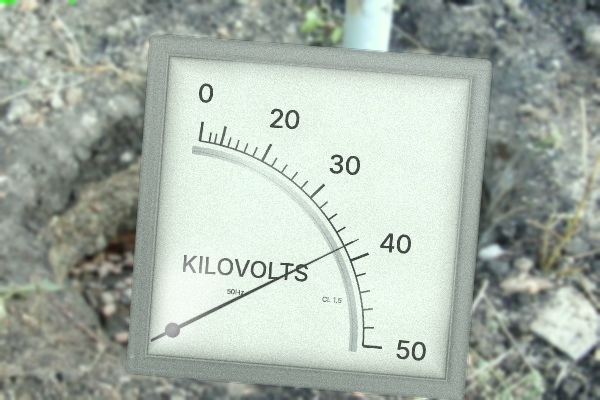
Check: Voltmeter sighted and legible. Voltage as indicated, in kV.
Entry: 38 kV
